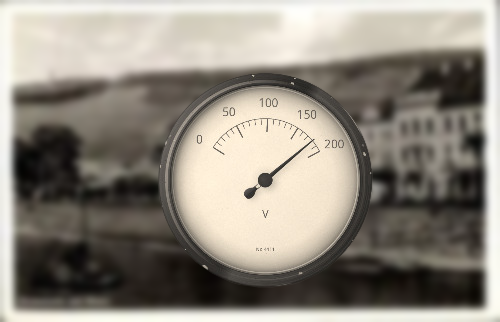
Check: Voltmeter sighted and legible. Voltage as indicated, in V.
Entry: 180 V
